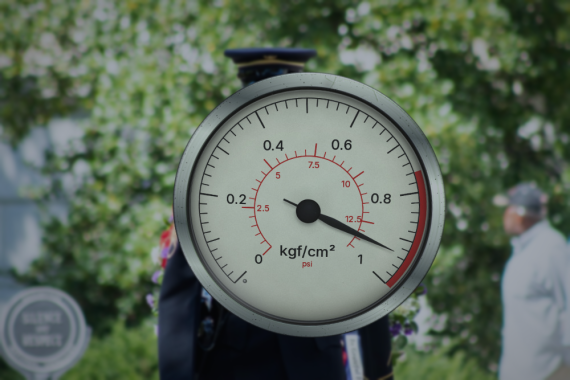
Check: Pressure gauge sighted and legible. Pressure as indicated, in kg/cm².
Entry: 0.93 kg/cm²
